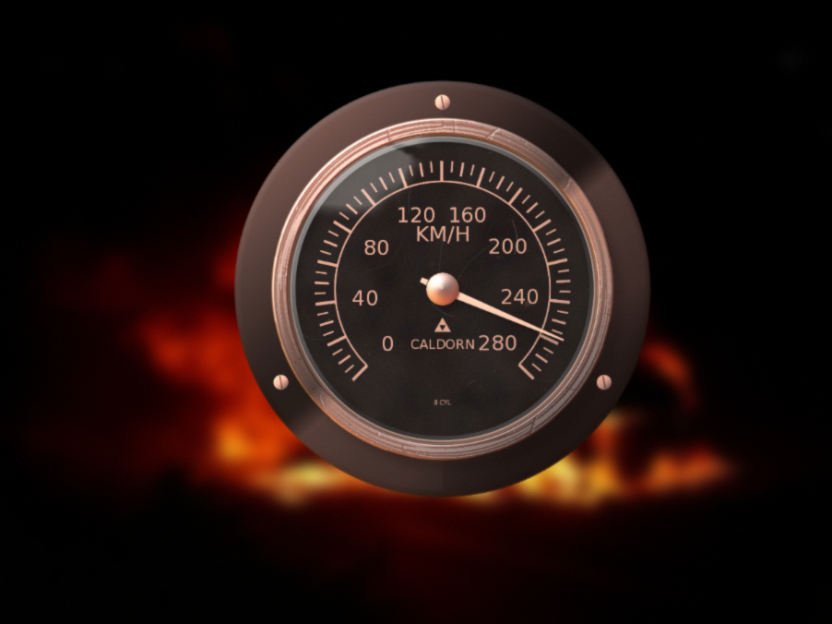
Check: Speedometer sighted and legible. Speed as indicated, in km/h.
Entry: 257.5 km/h
